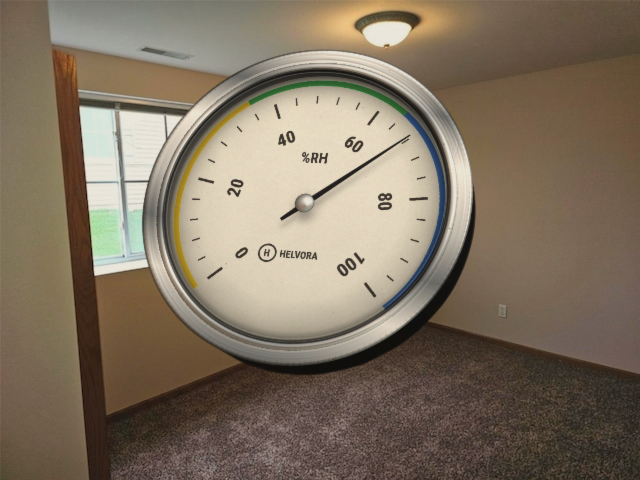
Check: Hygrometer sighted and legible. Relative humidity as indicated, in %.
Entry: 68 %
